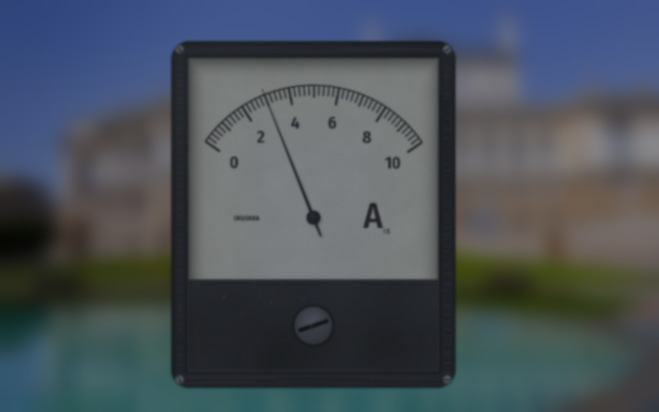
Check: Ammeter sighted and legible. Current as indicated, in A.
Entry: 3 A
